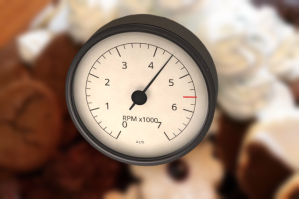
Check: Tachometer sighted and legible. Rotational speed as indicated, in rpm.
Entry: 4400 rpm
